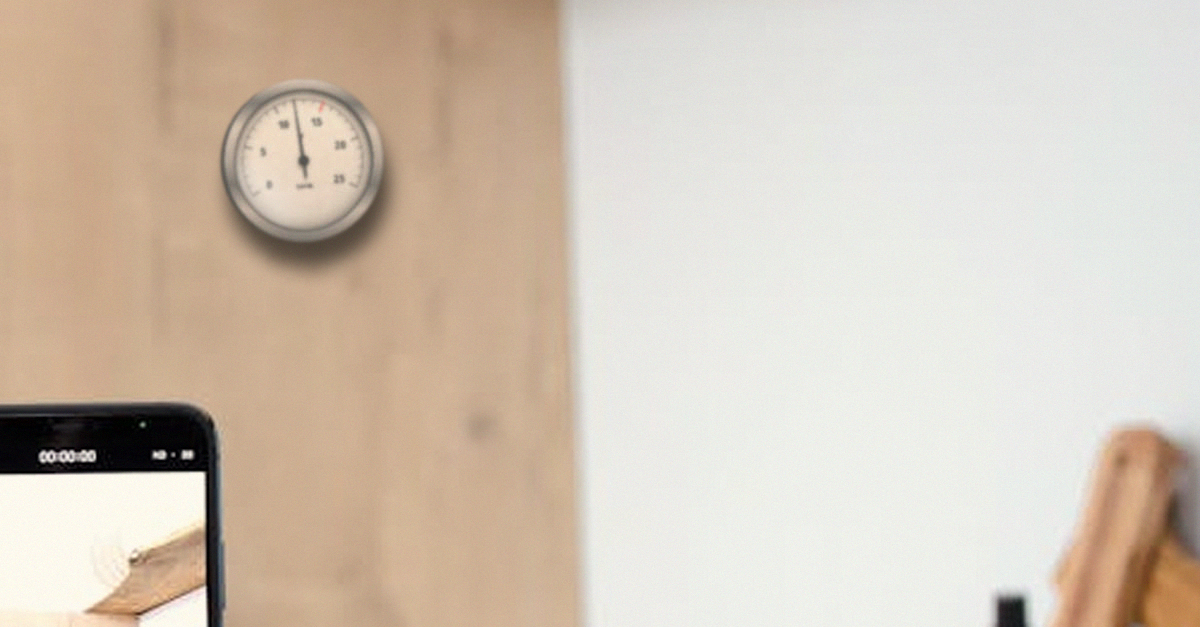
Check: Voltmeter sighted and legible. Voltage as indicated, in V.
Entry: 12 V
